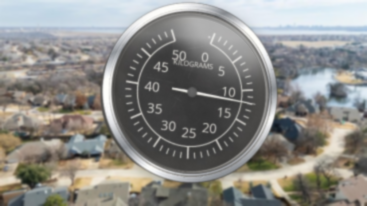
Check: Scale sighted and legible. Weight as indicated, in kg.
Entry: 12 kg
